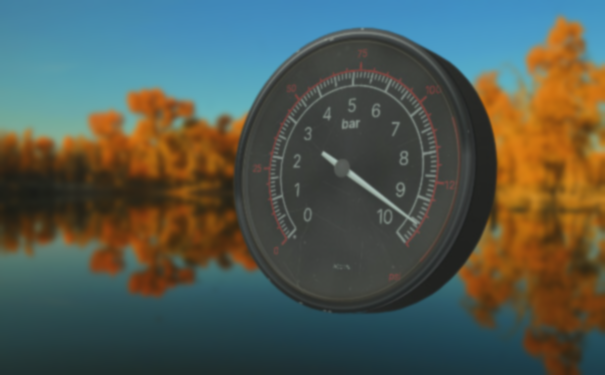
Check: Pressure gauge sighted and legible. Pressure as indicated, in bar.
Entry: 9.5 bar
